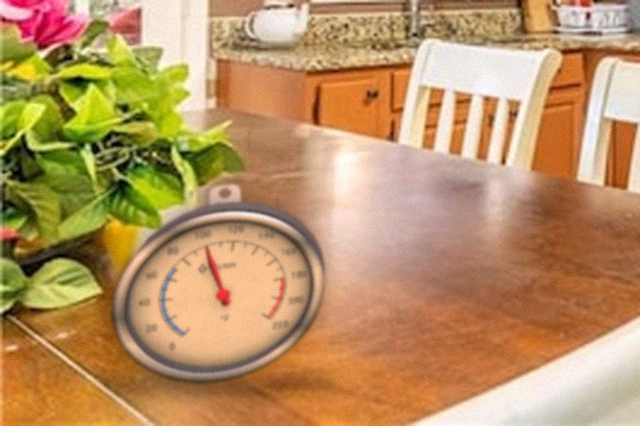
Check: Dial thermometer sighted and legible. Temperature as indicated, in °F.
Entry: 100 °F
